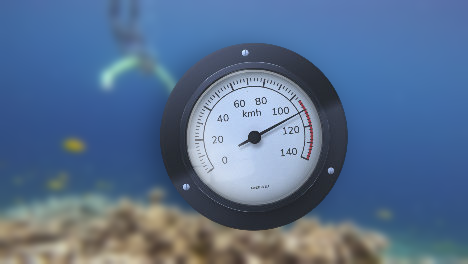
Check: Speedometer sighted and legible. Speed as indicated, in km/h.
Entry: 110 km/h
